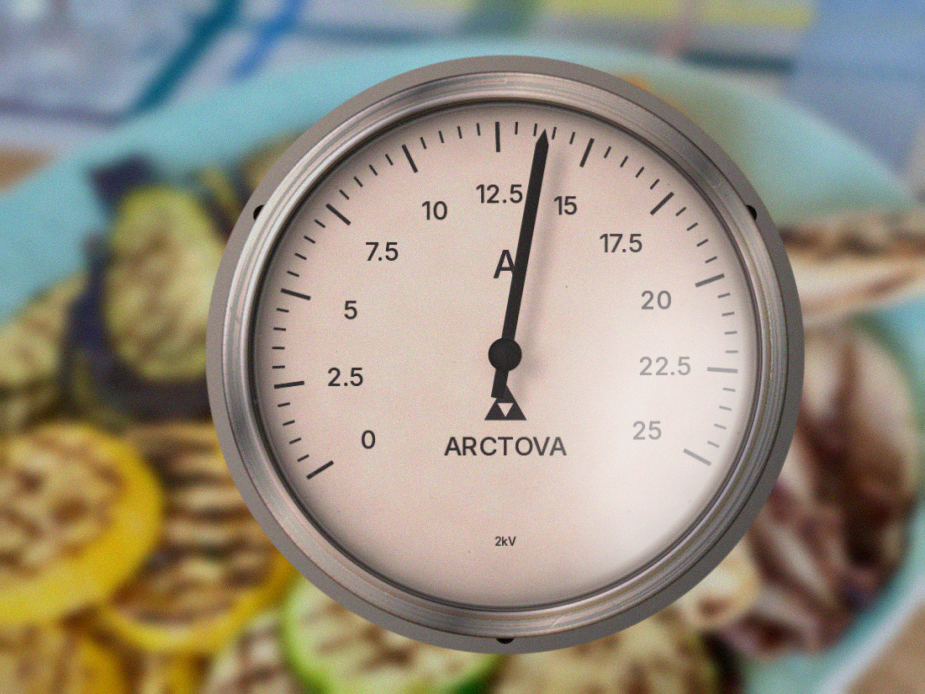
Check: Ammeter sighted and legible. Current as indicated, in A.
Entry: 13.75 A
